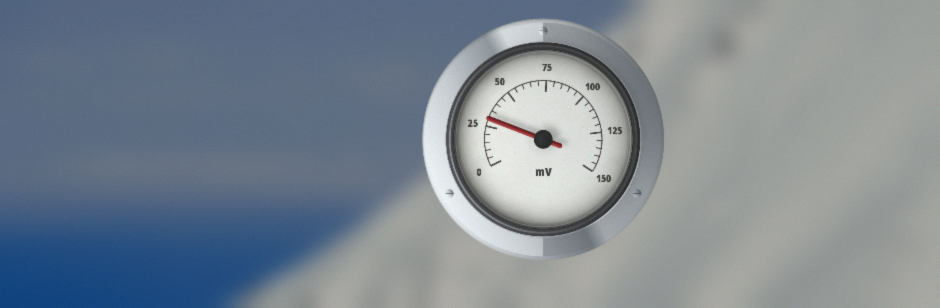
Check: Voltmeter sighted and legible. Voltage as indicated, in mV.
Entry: 30 mV
